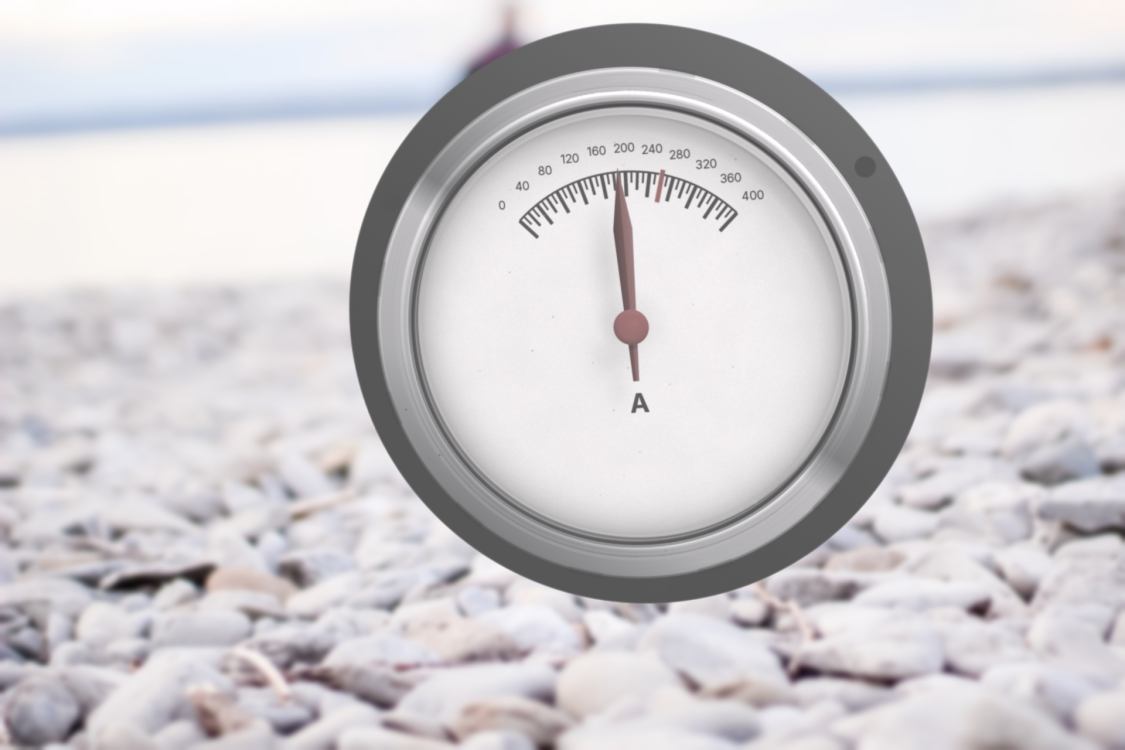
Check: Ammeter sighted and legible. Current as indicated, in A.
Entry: 190 A
